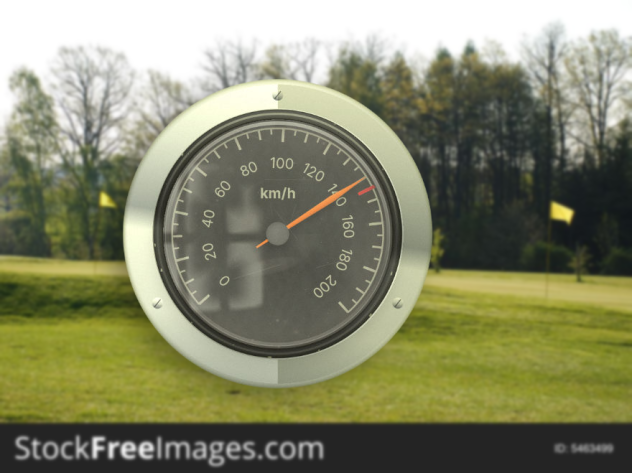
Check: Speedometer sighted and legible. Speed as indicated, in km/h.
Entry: 140 km/h
